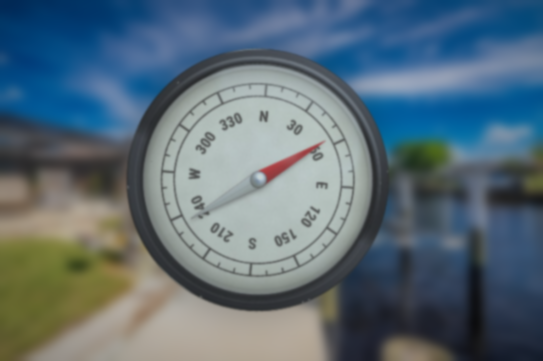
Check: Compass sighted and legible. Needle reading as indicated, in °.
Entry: 55 °
